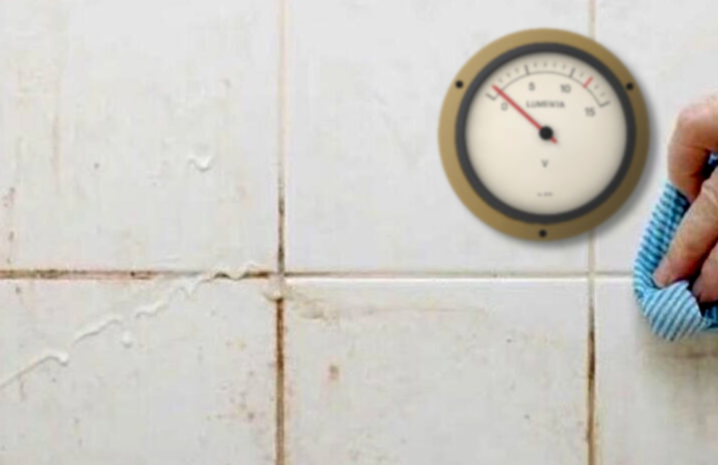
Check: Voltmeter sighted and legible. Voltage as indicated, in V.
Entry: 1 V
